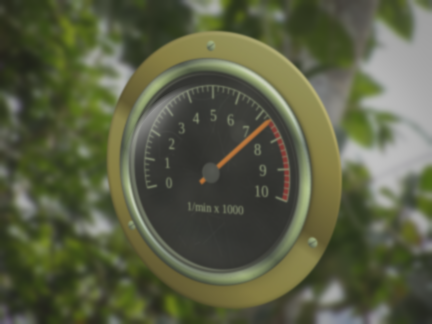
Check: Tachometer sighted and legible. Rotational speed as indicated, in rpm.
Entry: 7400 rpm
